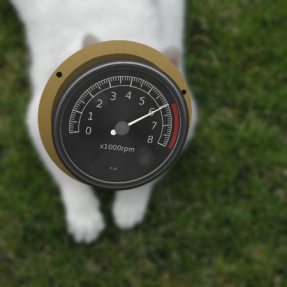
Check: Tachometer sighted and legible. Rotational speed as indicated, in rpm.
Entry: 6000 rpm
